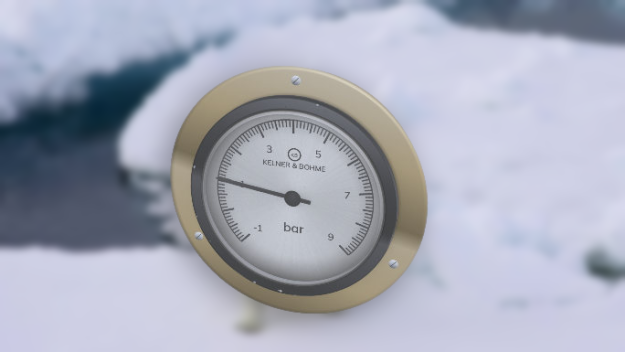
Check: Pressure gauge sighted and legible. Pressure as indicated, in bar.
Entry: 1 bar
